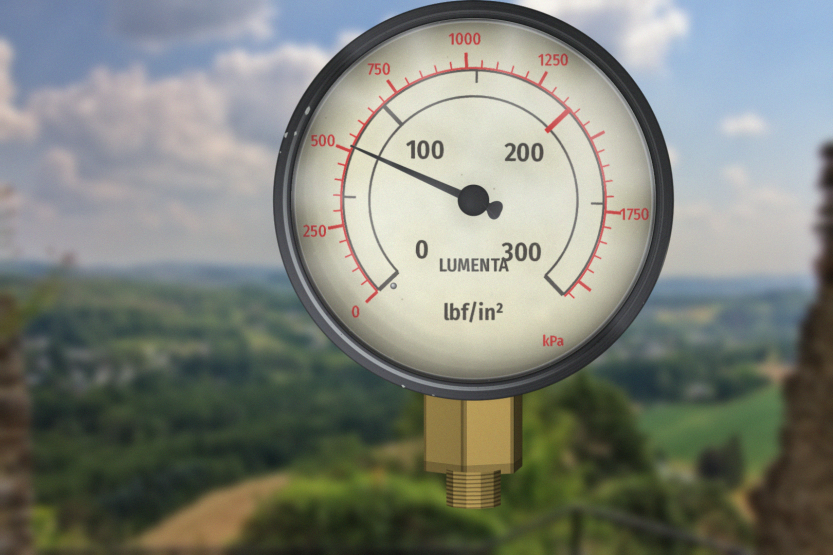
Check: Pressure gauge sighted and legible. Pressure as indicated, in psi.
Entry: 75 psi
